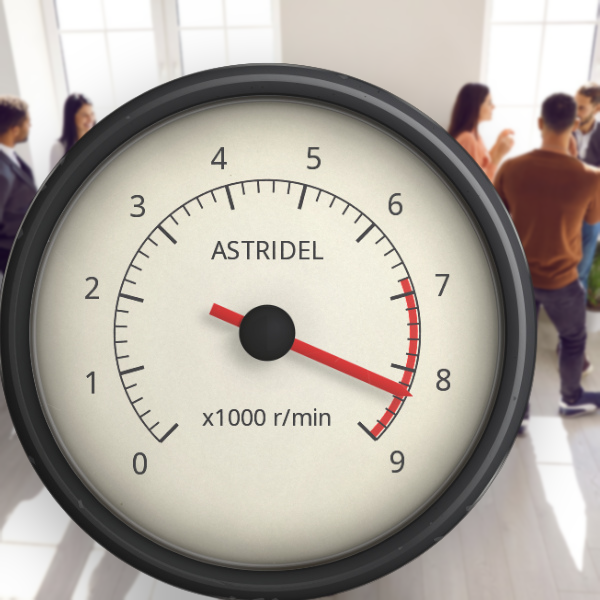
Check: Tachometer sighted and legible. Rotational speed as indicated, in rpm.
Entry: 8300 rpm
